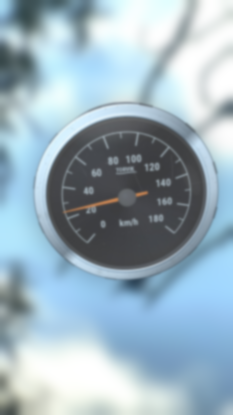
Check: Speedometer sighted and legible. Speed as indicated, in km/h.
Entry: 25 km/h
